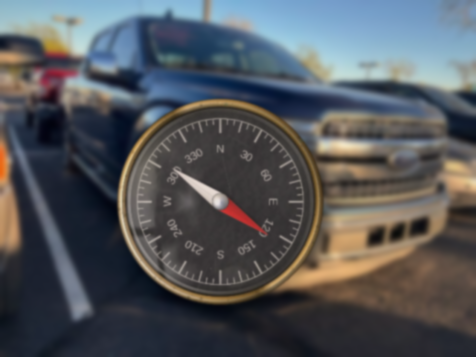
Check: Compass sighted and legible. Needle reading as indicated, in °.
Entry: 125 °
